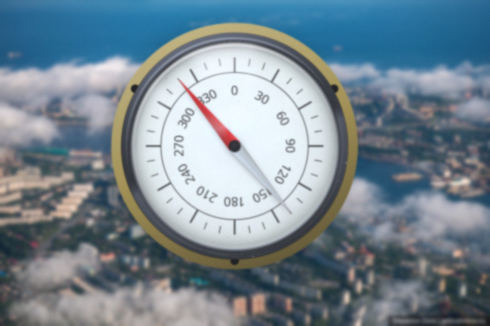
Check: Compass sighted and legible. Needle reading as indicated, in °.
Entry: 320 °
